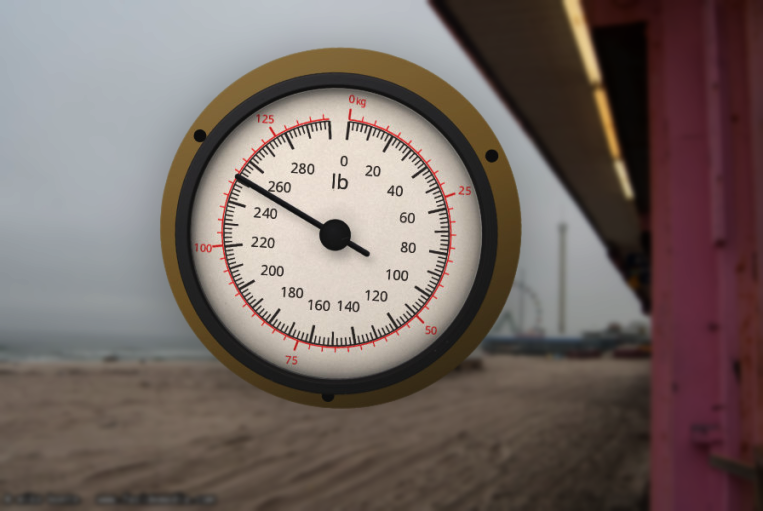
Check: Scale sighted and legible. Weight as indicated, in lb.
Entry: 252 lb
